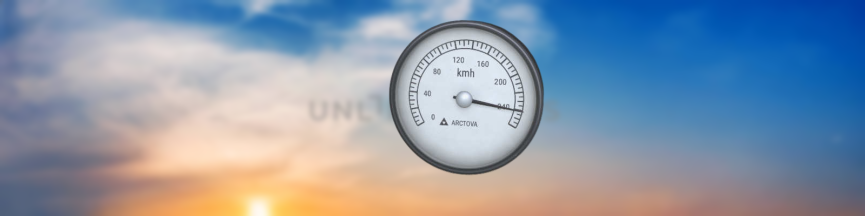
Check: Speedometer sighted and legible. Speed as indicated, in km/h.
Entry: 240 km/h
